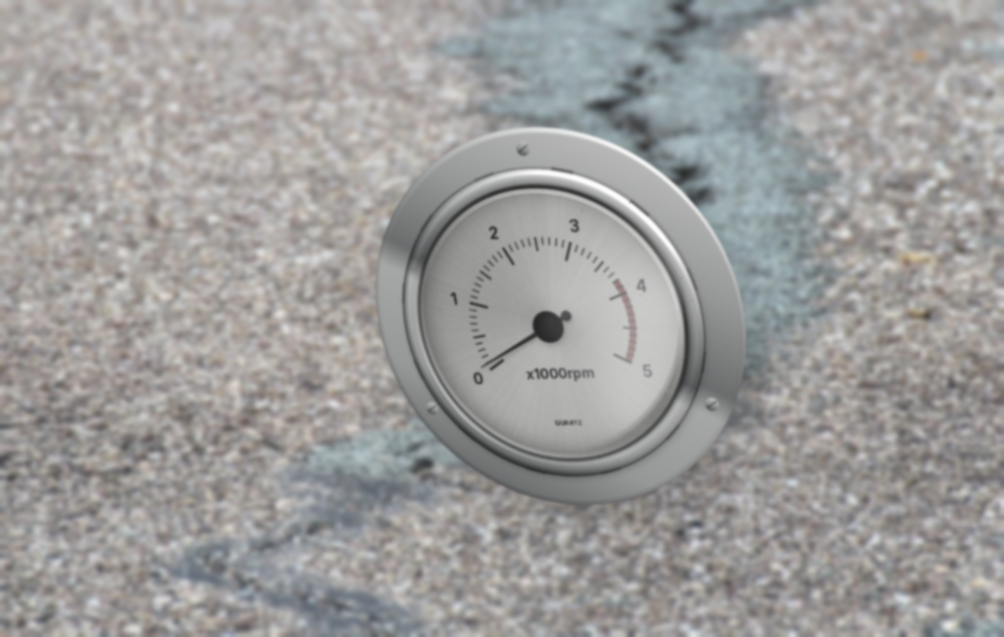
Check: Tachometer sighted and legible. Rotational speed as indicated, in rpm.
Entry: 100 rpm
